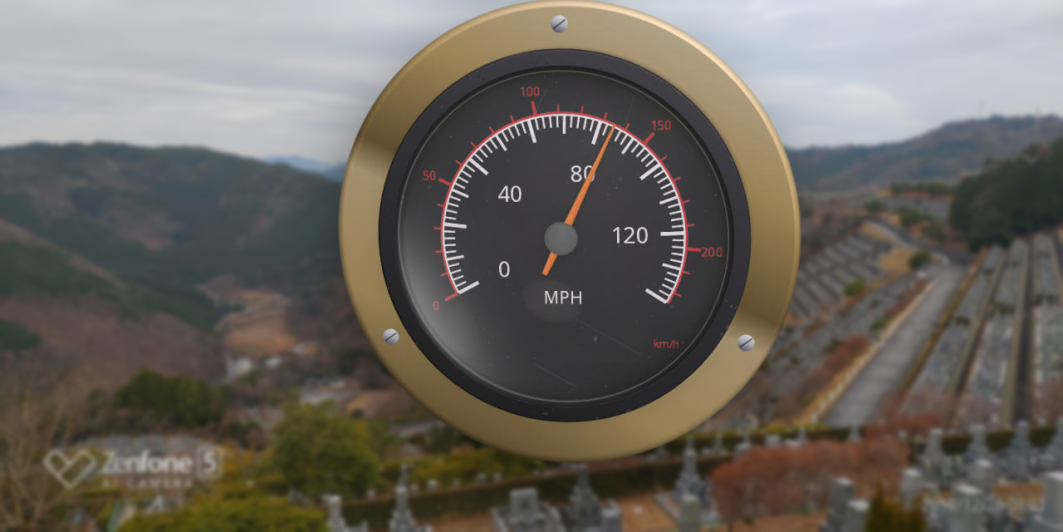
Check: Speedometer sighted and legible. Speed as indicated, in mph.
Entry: 84 mph
